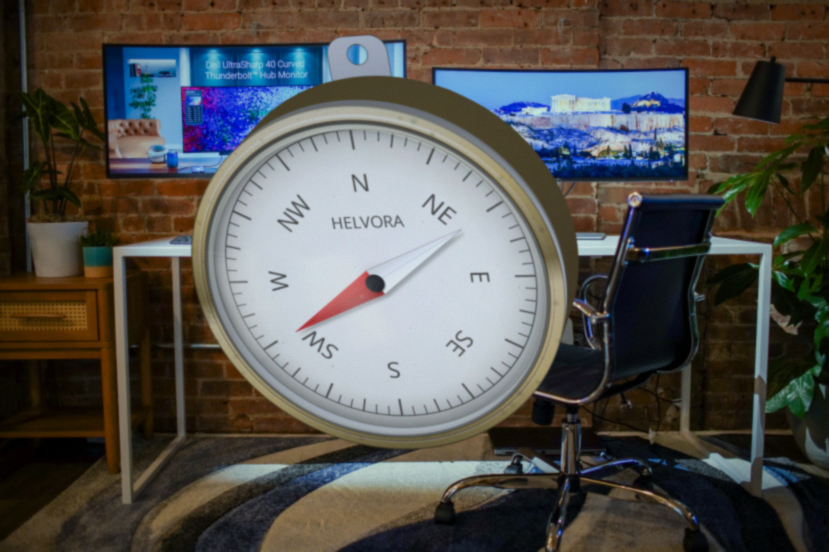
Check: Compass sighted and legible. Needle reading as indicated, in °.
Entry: 240 °
